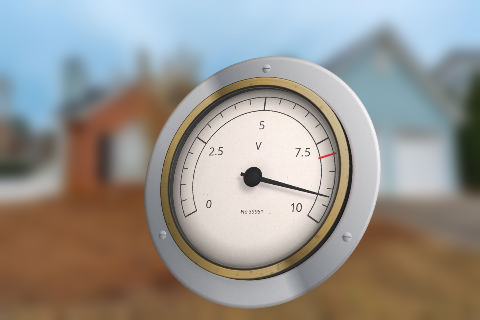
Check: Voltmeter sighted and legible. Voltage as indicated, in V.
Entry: 9.25 V
